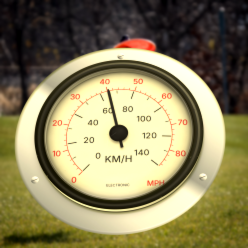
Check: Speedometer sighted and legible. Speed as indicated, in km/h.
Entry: 65 km/h
